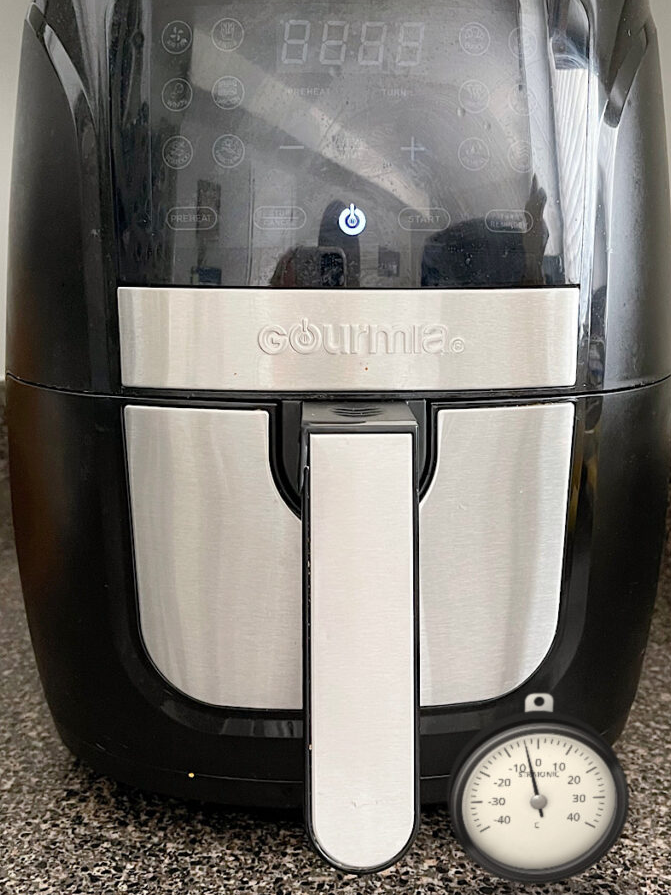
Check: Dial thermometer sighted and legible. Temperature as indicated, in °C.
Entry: -4 °C
